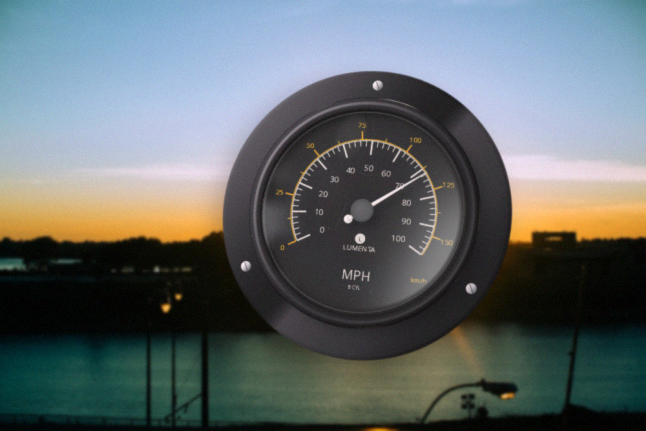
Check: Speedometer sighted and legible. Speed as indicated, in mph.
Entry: 72 mph
